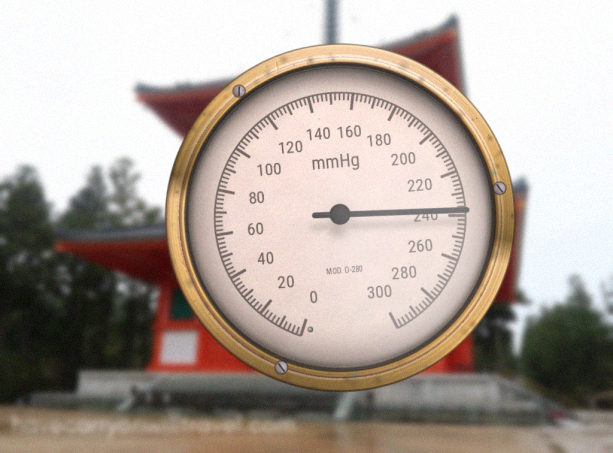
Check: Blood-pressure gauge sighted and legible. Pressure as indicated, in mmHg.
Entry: 238 mmHg
